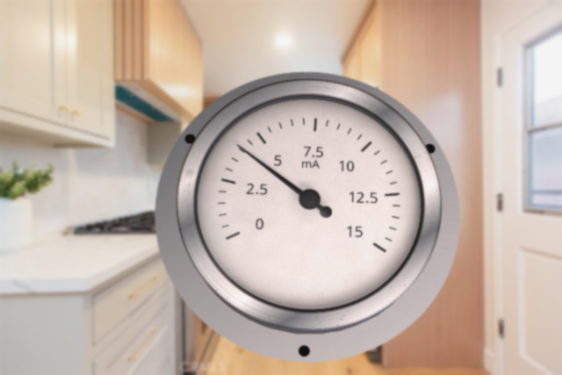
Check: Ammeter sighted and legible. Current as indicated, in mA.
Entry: 4 mA
